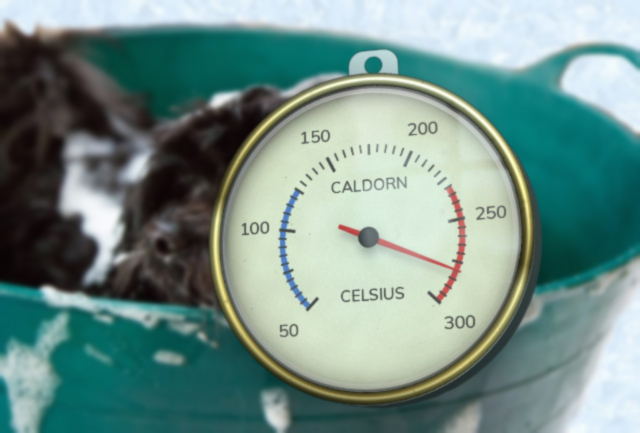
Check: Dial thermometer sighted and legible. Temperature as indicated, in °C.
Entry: 280 °C
